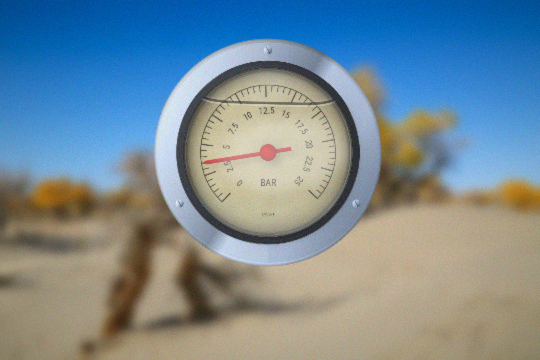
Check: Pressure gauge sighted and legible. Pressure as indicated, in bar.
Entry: 3.5 bar
